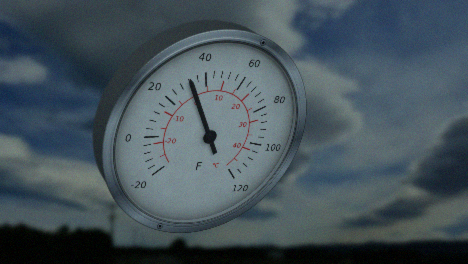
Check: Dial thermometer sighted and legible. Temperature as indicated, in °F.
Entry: 32 °F
